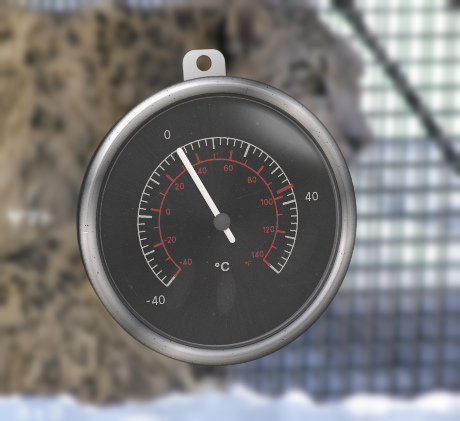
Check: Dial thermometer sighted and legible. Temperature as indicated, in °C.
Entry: 0 °C
